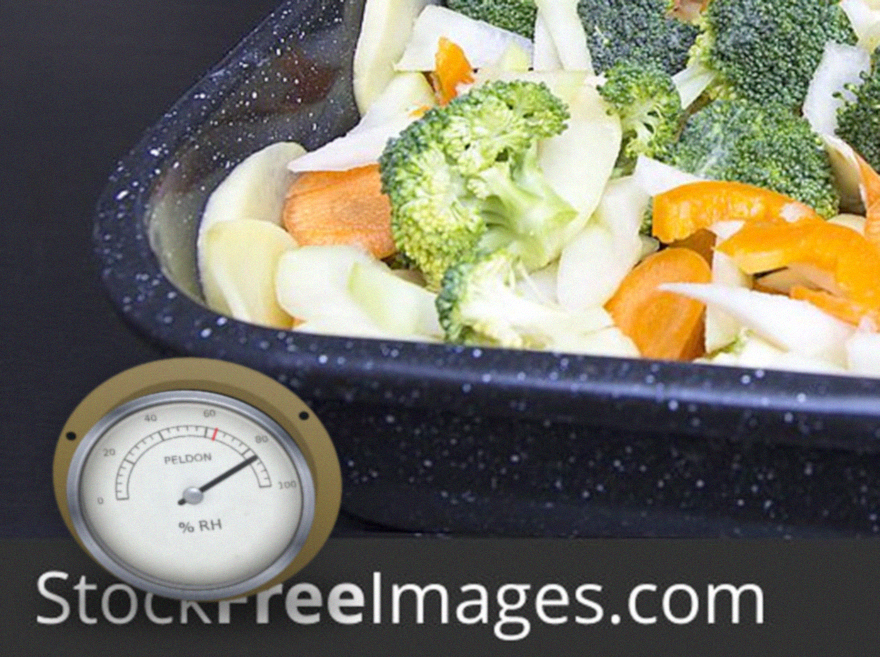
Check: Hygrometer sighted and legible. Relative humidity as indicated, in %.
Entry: 84 %
